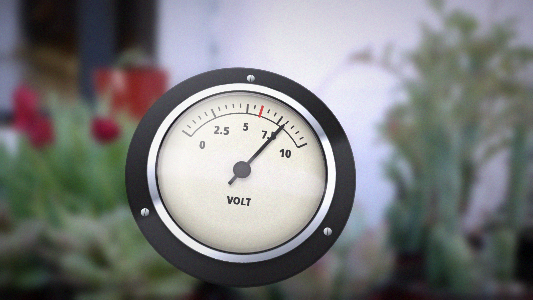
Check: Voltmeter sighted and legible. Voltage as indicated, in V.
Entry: 8 V
